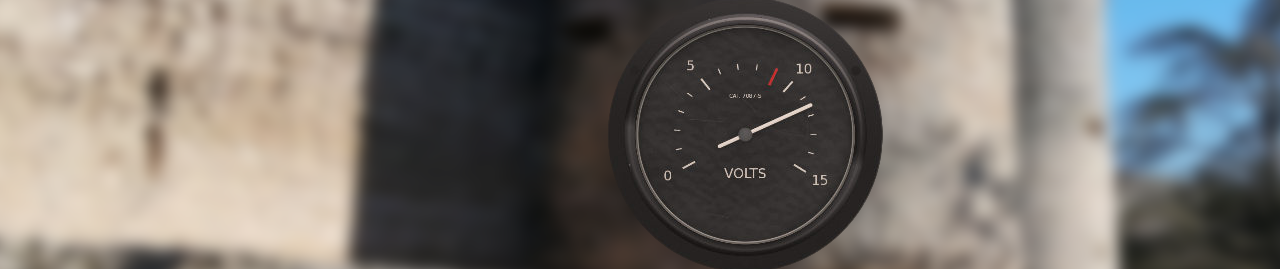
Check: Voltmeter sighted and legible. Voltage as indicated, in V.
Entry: 11.5 V
